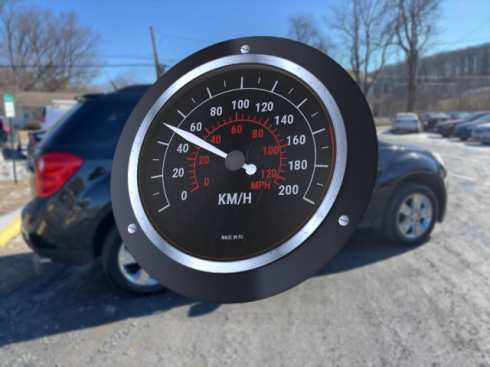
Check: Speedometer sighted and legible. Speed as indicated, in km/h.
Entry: 50 km/h
